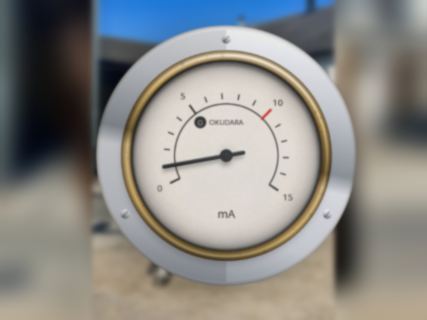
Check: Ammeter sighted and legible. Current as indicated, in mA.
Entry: 1 mA
